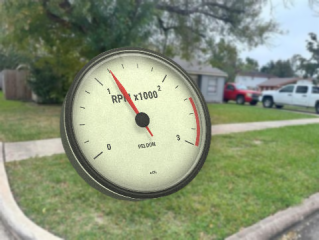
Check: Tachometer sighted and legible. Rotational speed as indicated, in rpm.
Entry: 1200 rpm
